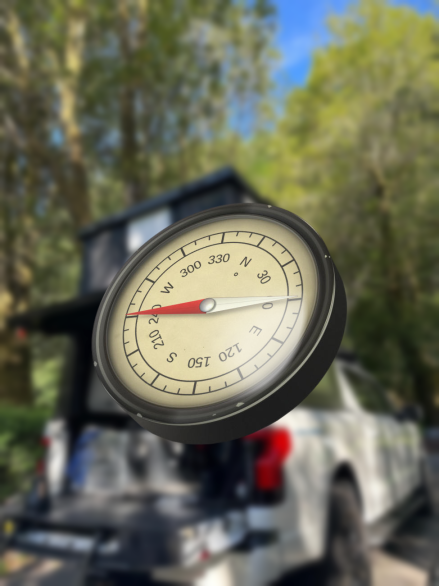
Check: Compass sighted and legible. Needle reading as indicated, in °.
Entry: 240 °
